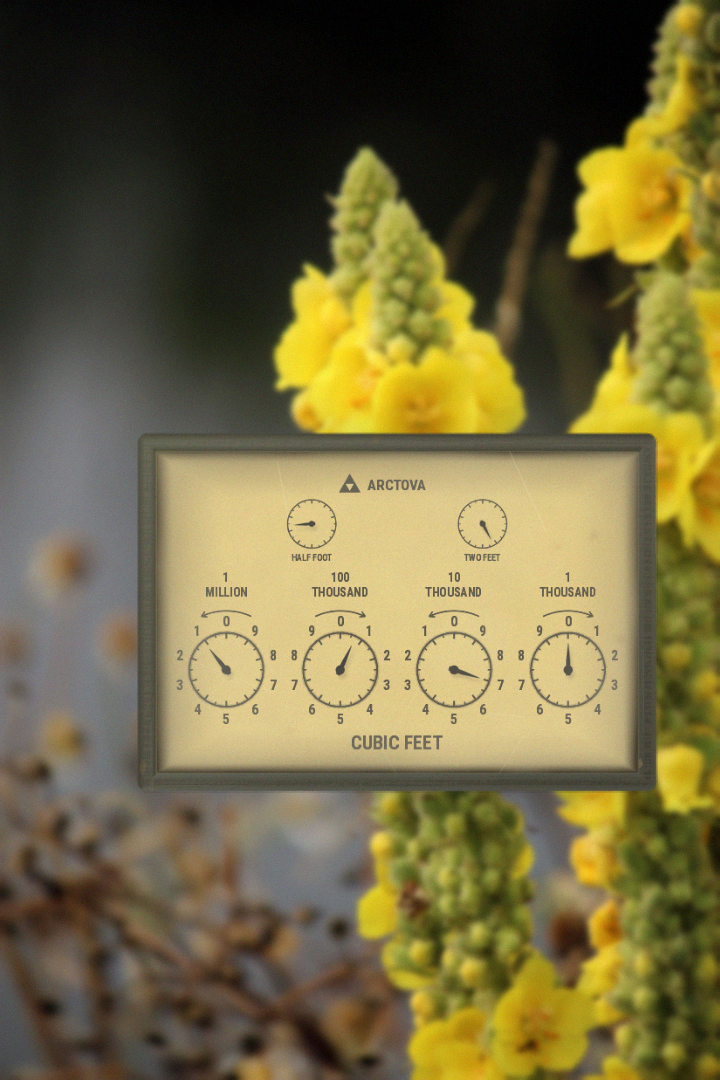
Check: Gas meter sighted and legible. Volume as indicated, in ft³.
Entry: 107000 ft³
